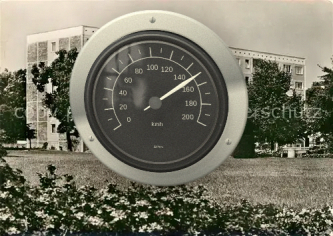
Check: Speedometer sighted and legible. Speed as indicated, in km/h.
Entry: 150 km/h
